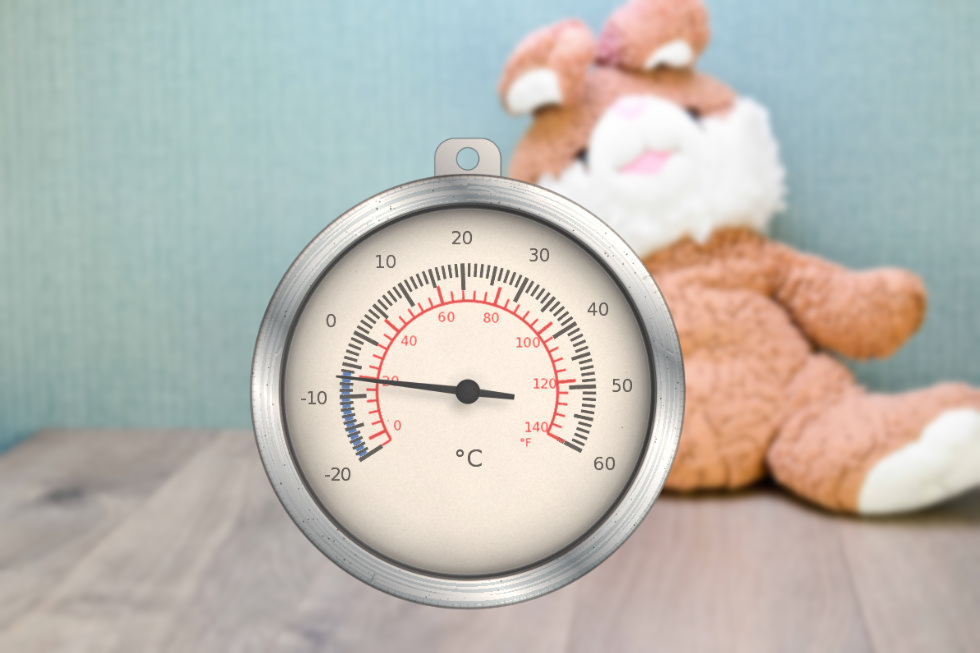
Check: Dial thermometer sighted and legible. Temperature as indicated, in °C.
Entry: -7 °C
